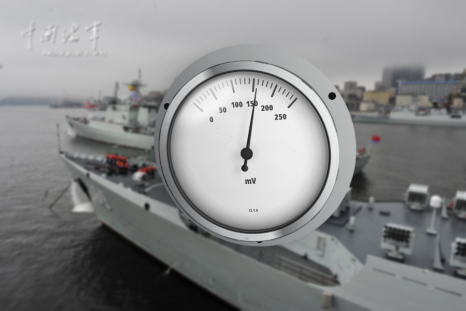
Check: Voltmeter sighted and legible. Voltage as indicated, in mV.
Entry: 160 mV
